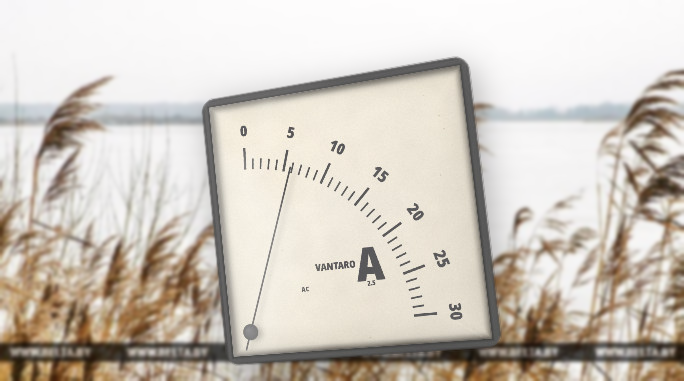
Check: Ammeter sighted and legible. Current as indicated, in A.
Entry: 6 A
